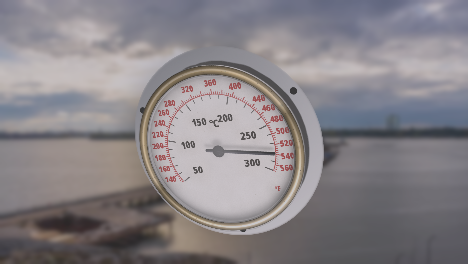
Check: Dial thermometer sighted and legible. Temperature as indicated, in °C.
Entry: 280 °C
